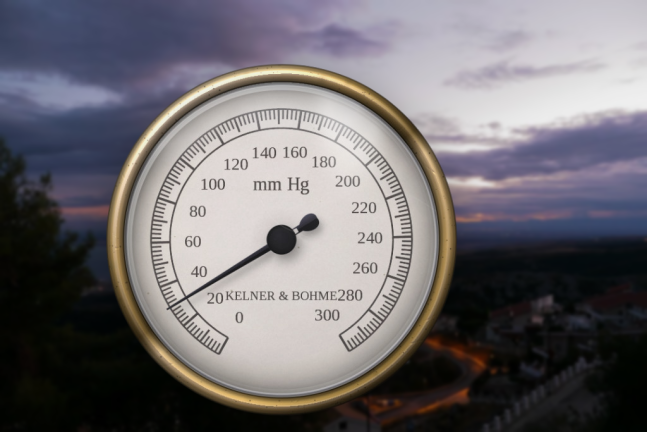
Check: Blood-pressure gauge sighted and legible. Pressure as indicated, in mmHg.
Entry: 30 mmHg
